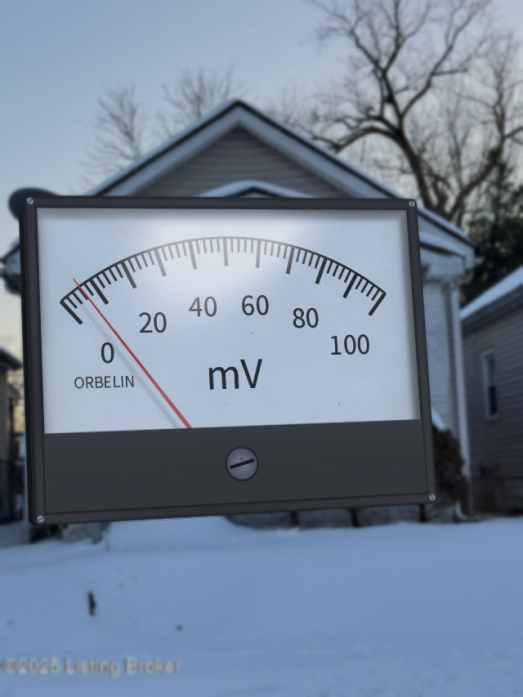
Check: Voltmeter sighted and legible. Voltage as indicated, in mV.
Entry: 6 mV
